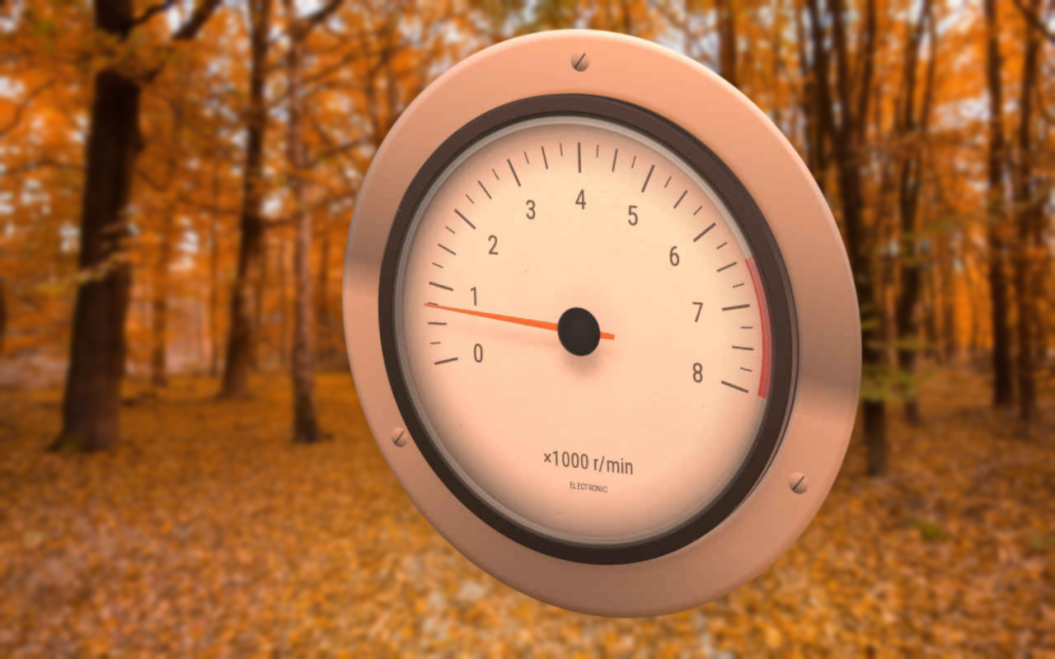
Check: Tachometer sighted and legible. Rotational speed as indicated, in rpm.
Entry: 750 rpm
